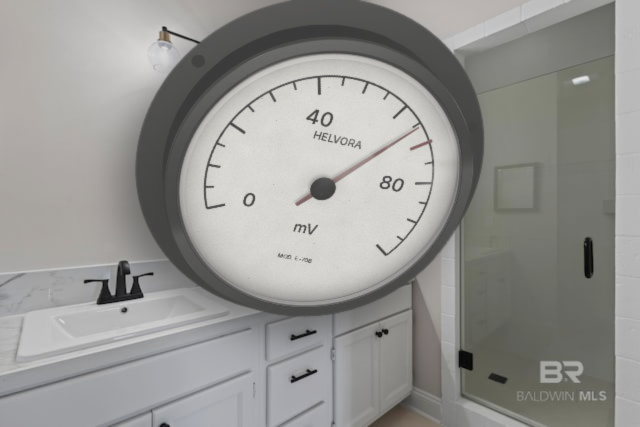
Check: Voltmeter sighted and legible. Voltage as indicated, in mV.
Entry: 65 mV
